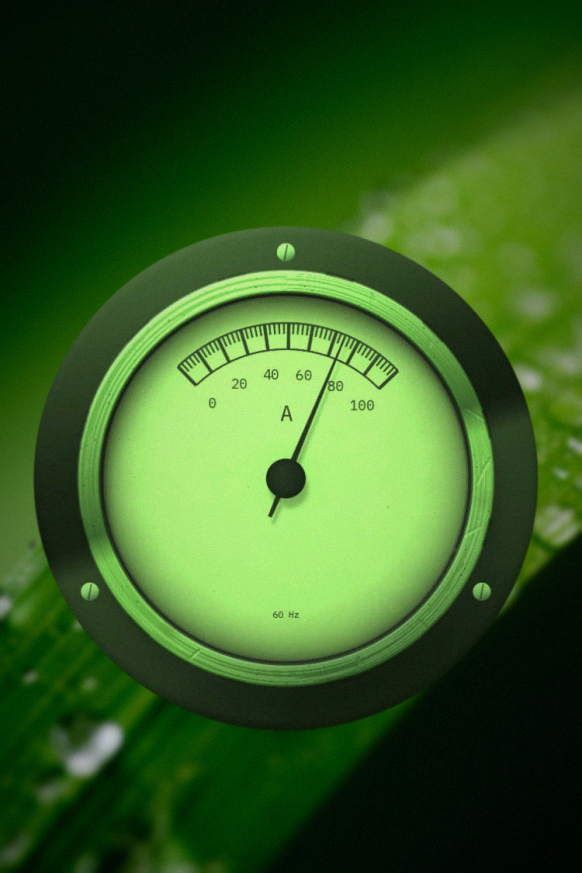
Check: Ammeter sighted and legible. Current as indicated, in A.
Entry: 74 A
